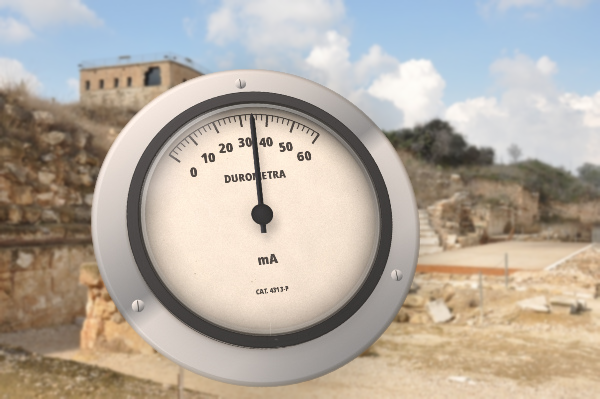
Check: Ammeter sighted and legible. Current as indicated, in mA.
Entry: 34 mA
